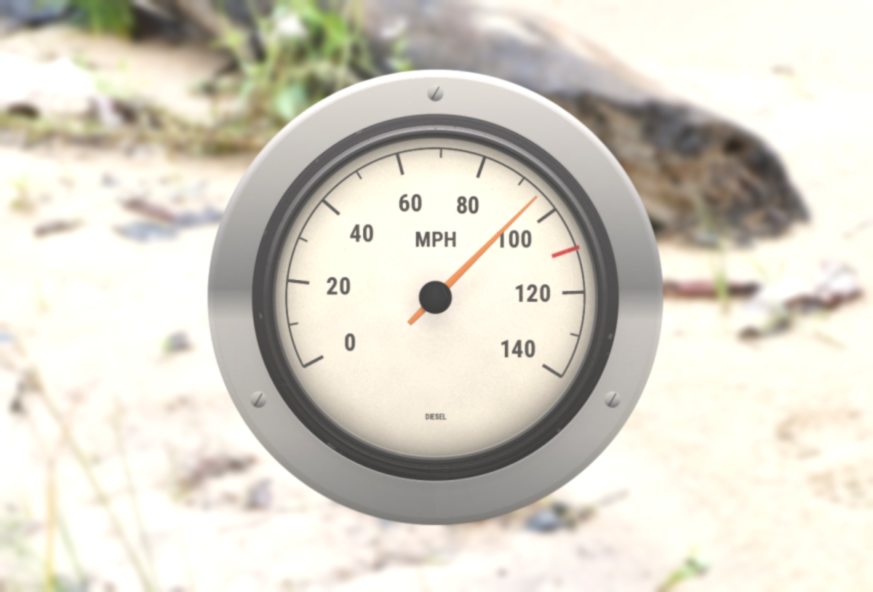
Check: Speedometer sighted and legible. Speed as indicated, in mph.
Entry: 95 mph
